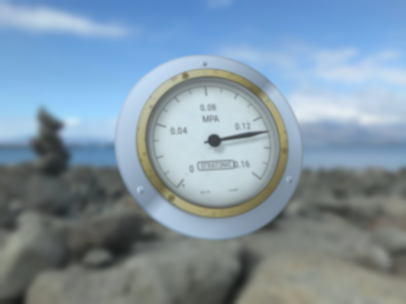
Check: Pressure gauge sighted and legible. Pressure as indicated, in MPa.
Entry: 0.13 MPa
